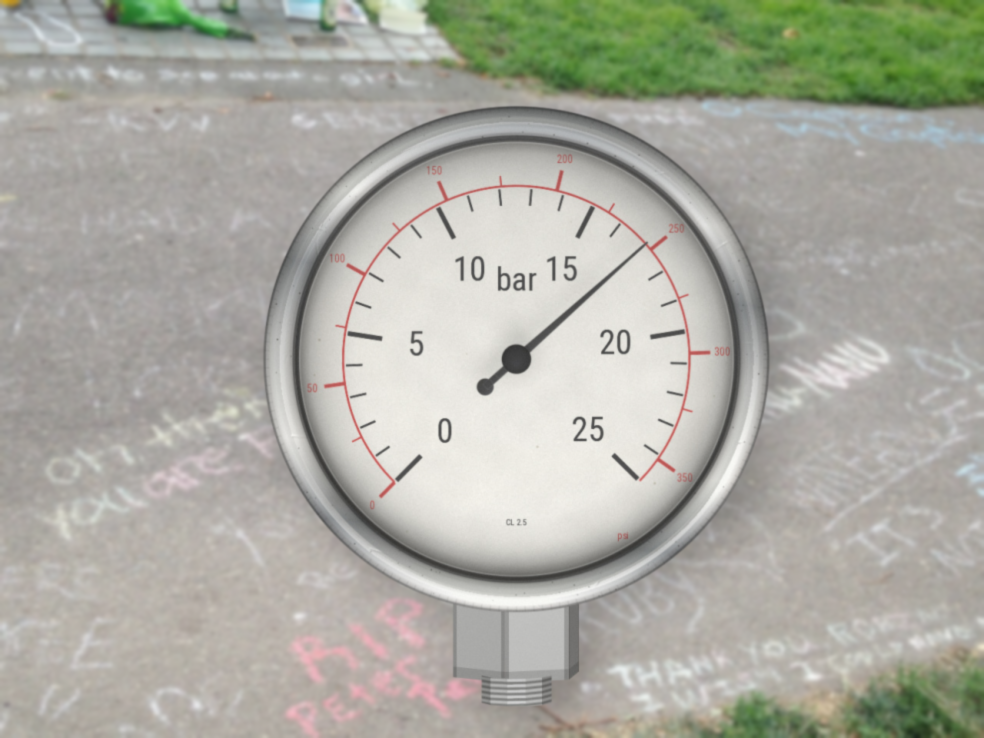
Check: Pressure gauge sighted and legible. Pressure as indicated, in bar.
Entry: 17 bar
